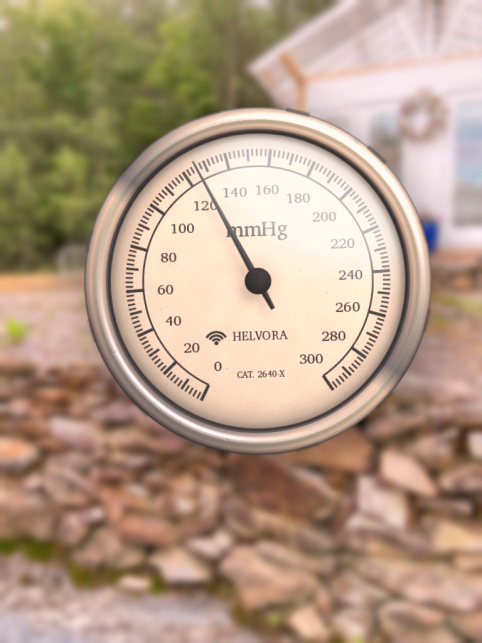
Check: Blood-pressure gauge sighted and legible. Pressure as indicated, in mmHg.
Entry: 126 mmHg
